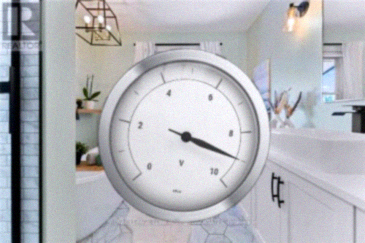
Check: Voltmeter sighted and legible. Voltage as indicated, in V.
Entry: 9 V
